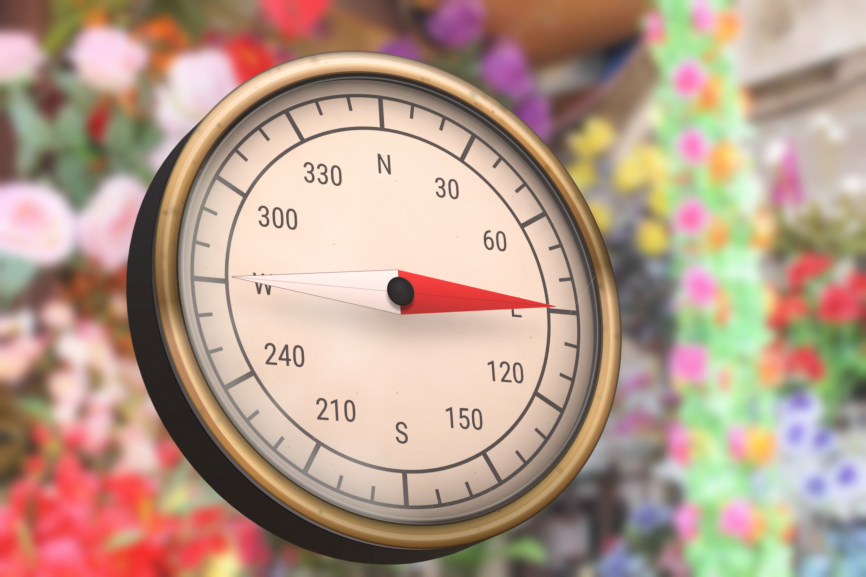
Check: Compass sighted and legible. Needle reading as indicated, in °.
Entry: 90 °
